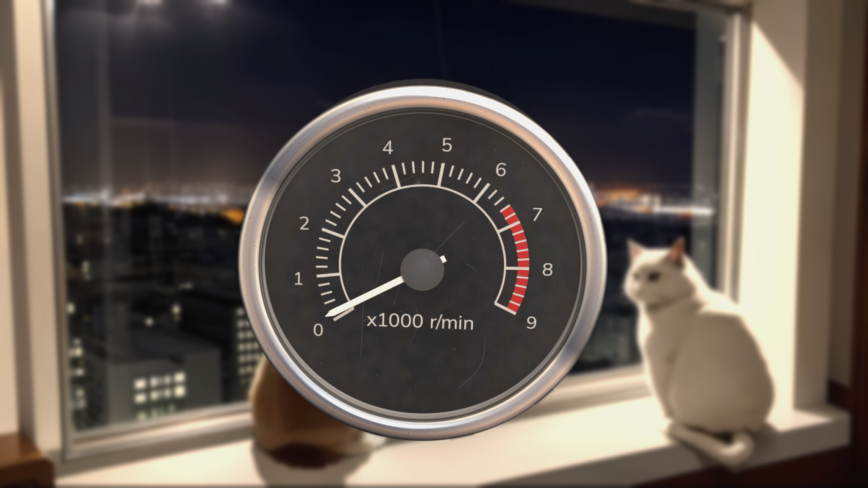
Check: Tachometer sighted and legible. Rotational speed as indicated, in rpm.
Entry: 200 rpm
